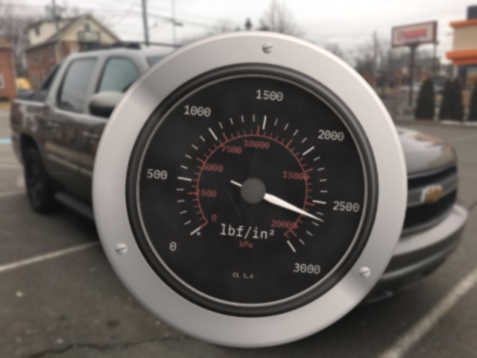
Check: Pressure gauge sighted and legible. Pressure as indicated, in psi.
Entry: 2650 psi
